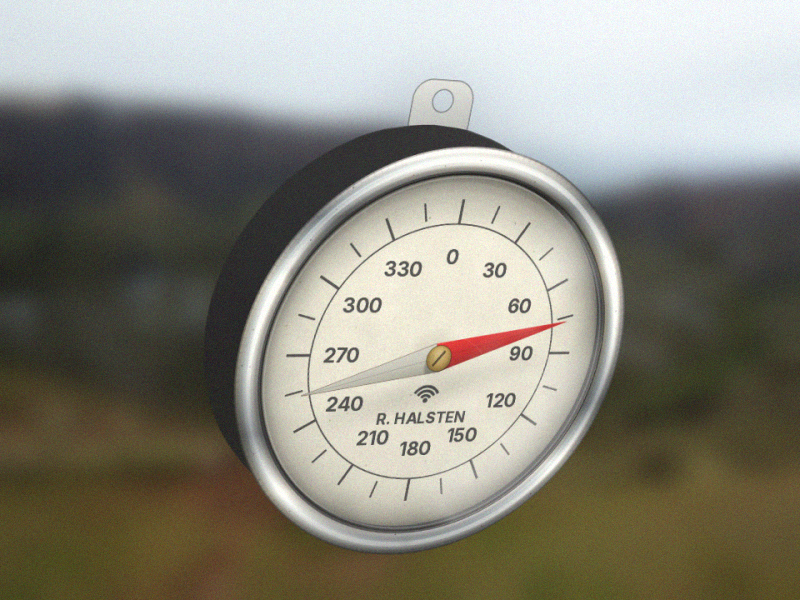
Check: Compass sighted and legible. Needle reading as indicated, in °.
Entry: 75 °
